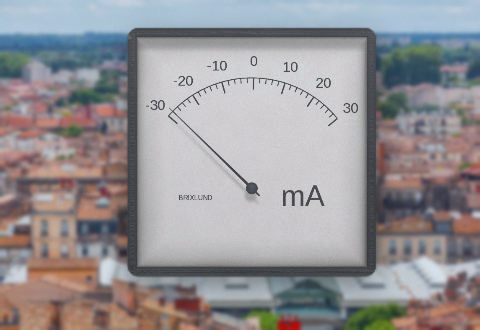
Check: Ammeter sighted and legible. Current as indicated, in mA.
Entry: -28 mA
